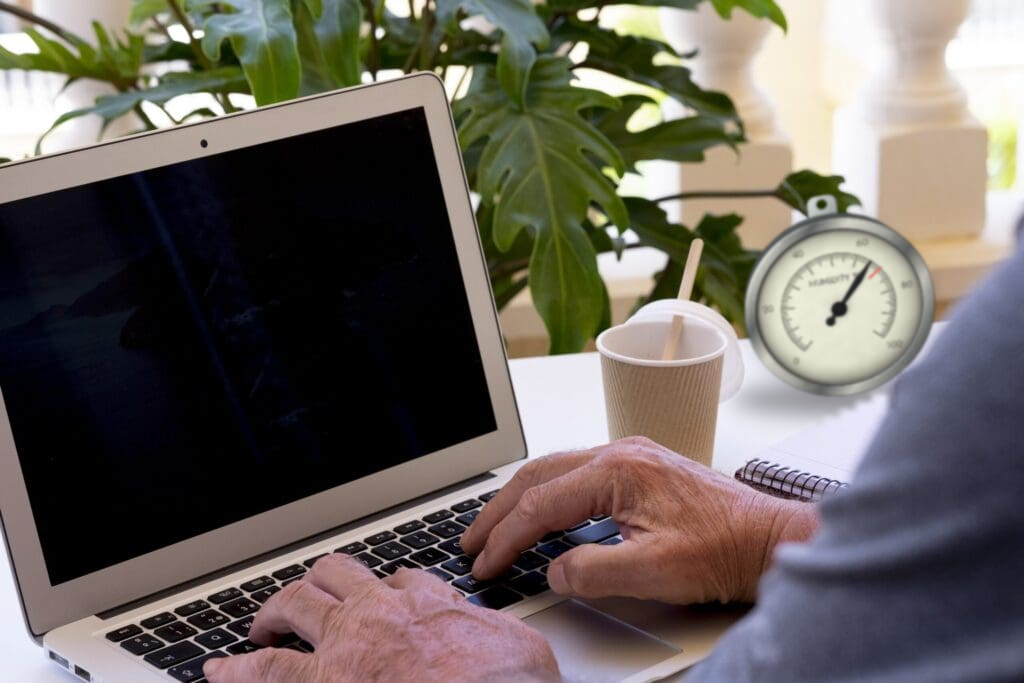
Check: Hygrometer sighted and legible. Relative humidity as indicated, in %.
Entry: 65 %
